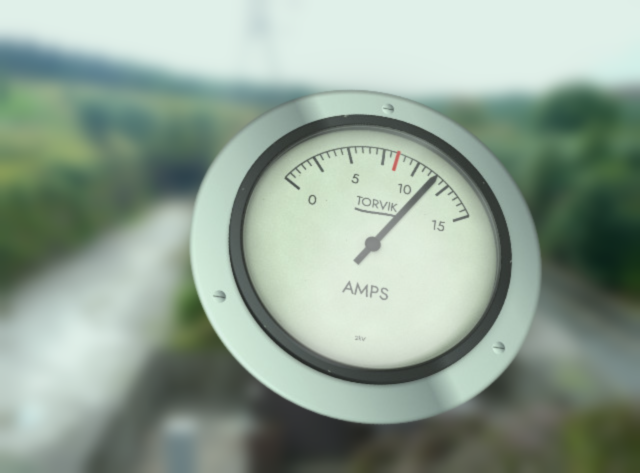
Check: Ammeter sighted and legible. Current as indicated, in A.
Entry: 11.5 A
